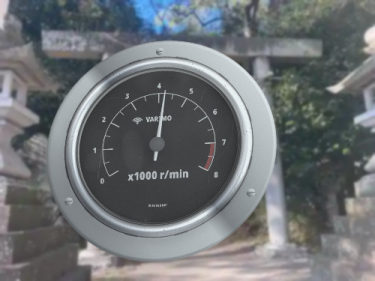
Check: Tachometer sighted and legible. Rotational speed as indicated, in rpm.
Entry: 4250 rpm
